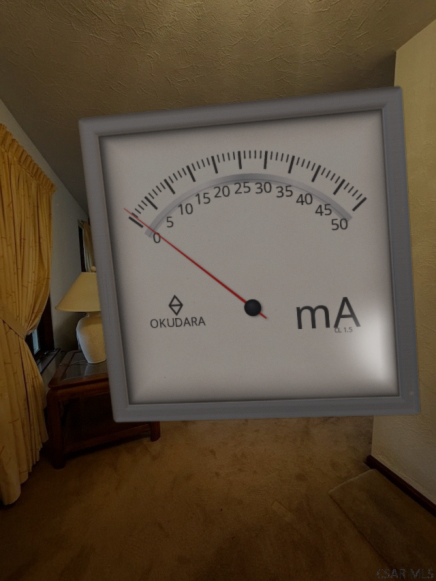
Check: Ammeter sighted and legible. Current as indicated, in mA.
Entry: 1 mA
